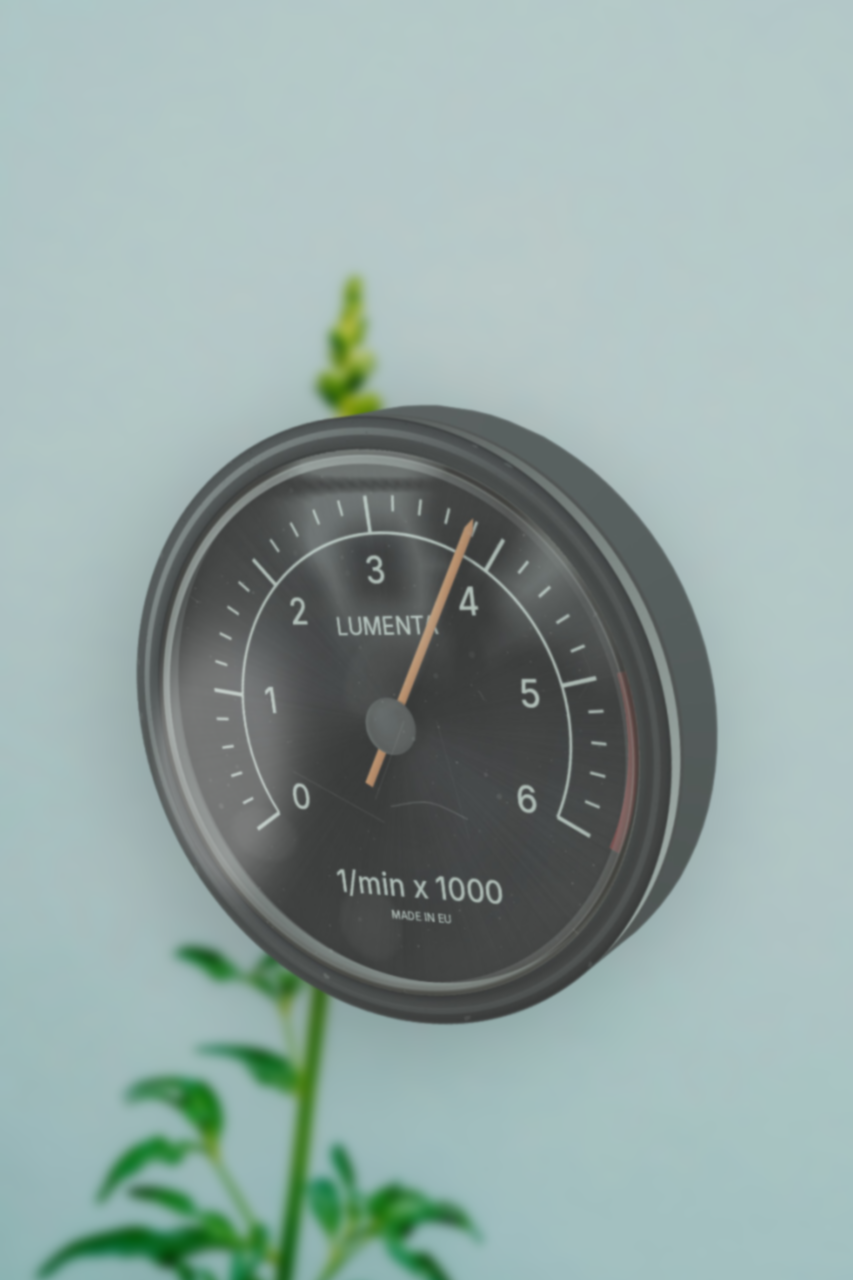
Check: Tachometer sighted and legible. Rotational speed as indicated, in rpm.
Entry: 3800 rpm
